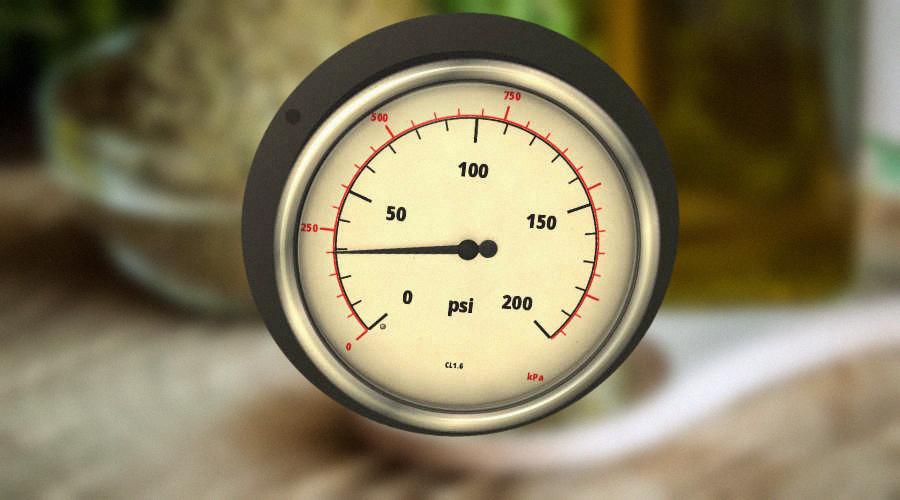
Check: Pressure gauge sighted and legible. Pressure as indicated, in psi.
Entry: 30 psi
